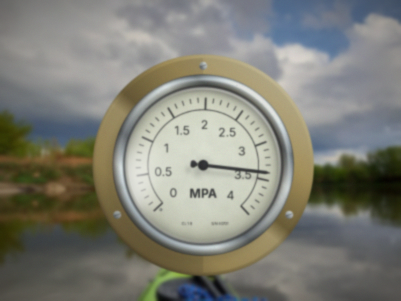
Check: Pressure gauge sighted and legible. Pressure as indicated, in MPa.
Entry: 3.4 MPa
